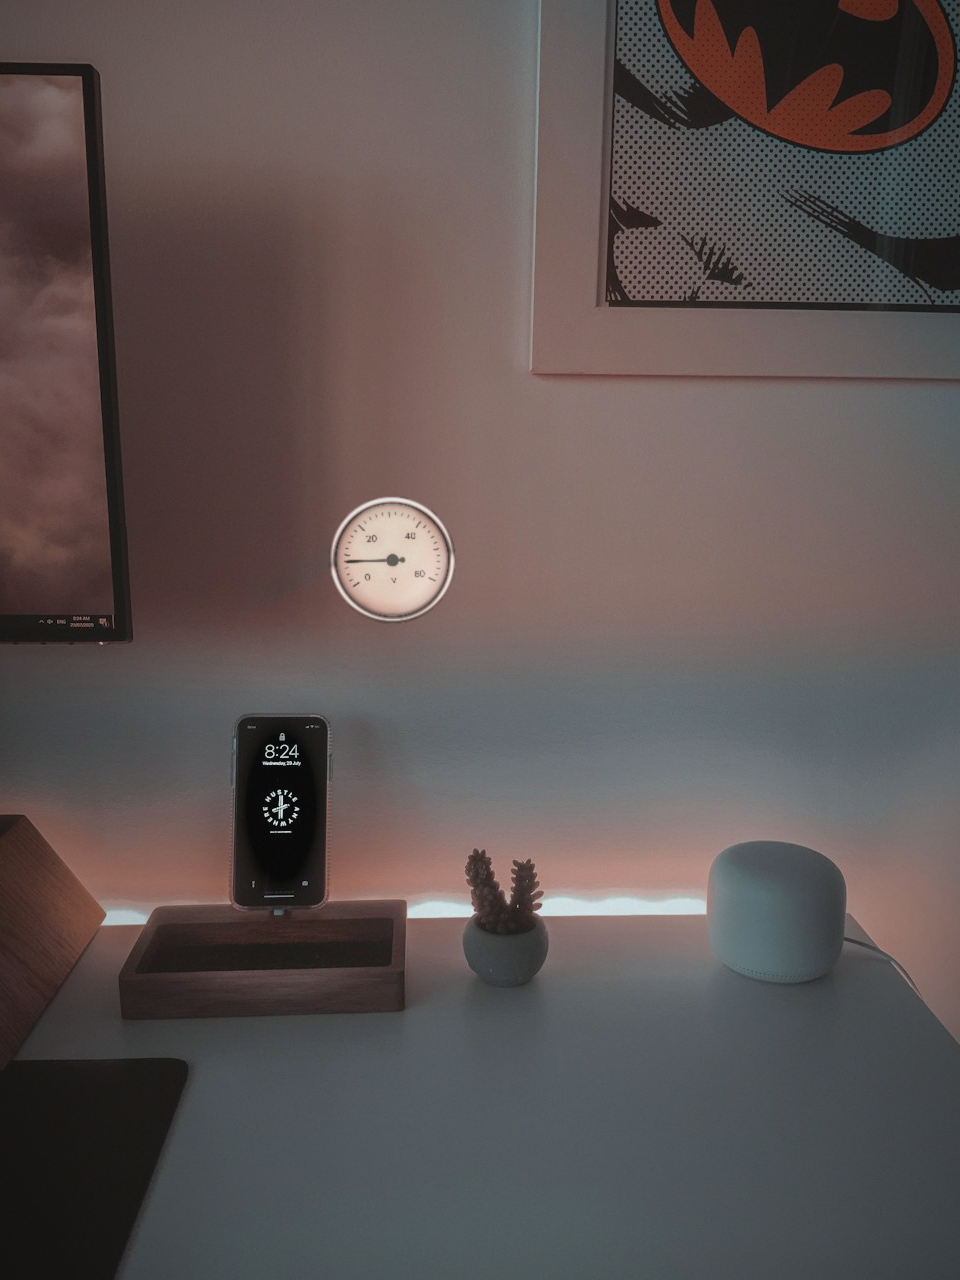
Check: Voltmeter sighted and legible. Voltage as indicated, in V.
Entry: 8 V
